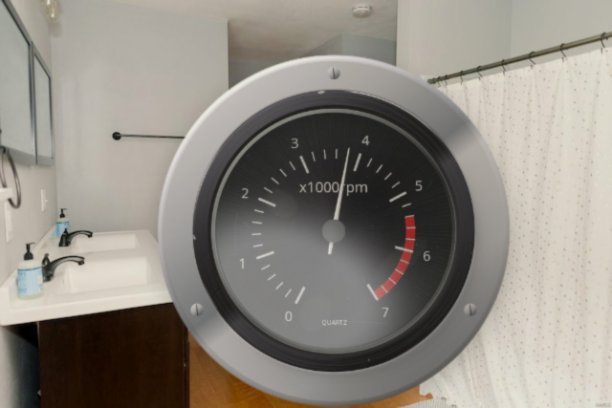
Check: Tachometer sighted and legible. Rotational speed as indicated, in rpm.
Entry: 3800 rpm
